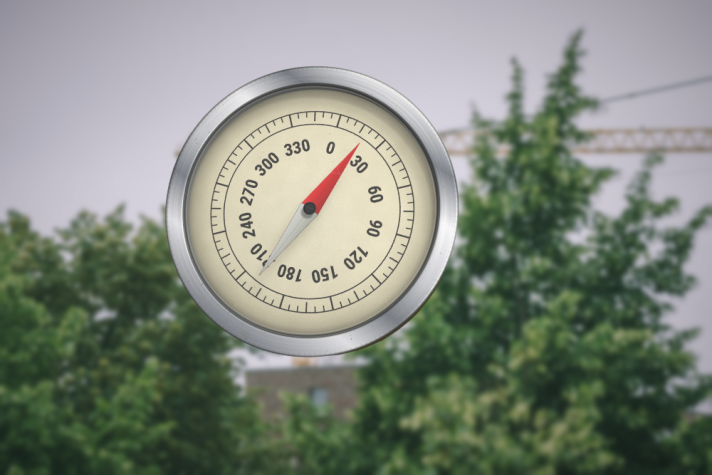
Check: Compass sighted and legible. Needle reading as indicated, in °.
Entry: 20 °
